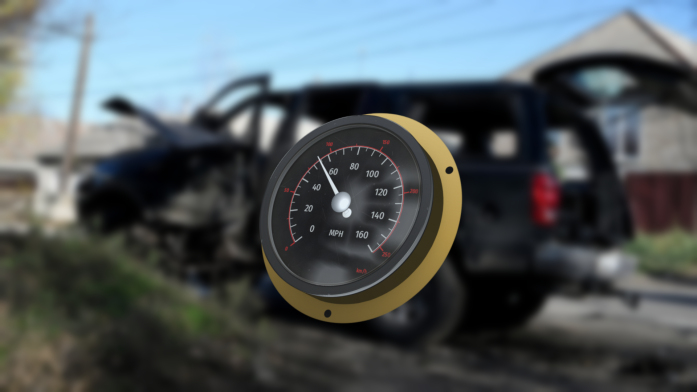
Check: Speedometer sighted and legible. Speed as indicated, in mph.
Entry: 55 mph
